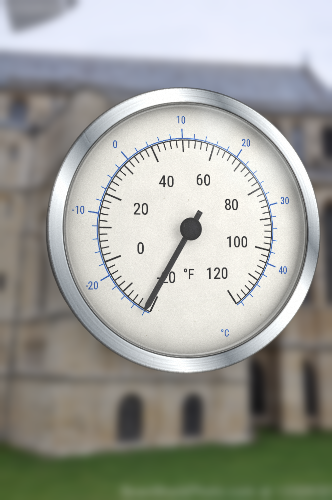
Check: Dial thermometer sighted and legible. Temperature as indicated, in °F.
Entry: -18 °F
